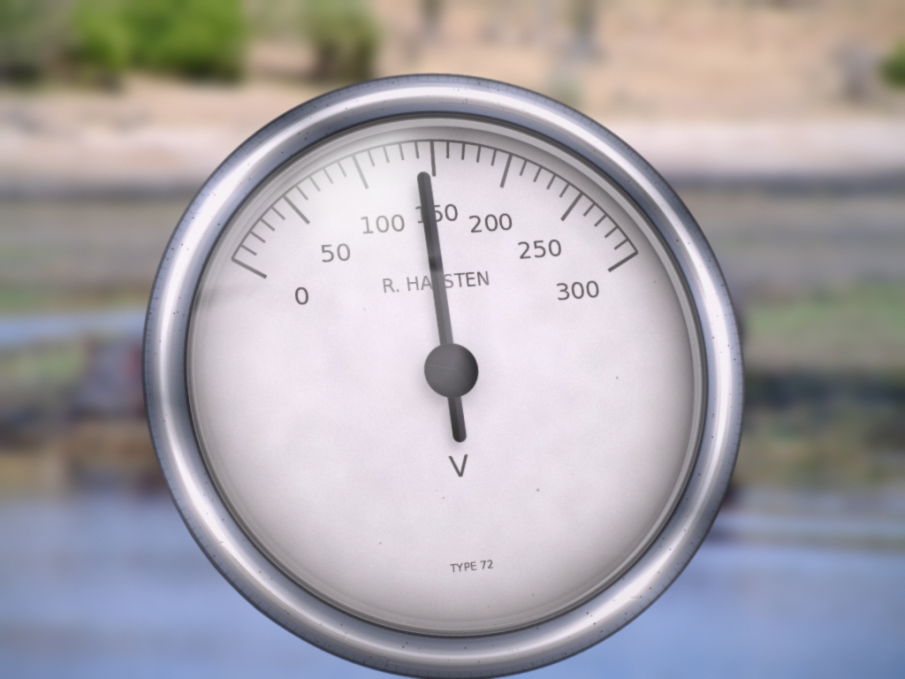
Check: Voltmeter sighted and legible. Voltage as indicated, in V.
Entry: 140 V
